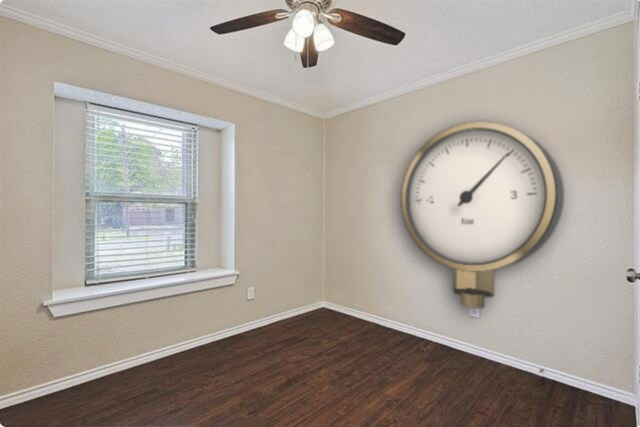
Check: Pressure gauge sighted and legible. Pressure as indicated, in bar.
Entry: 2 bar
